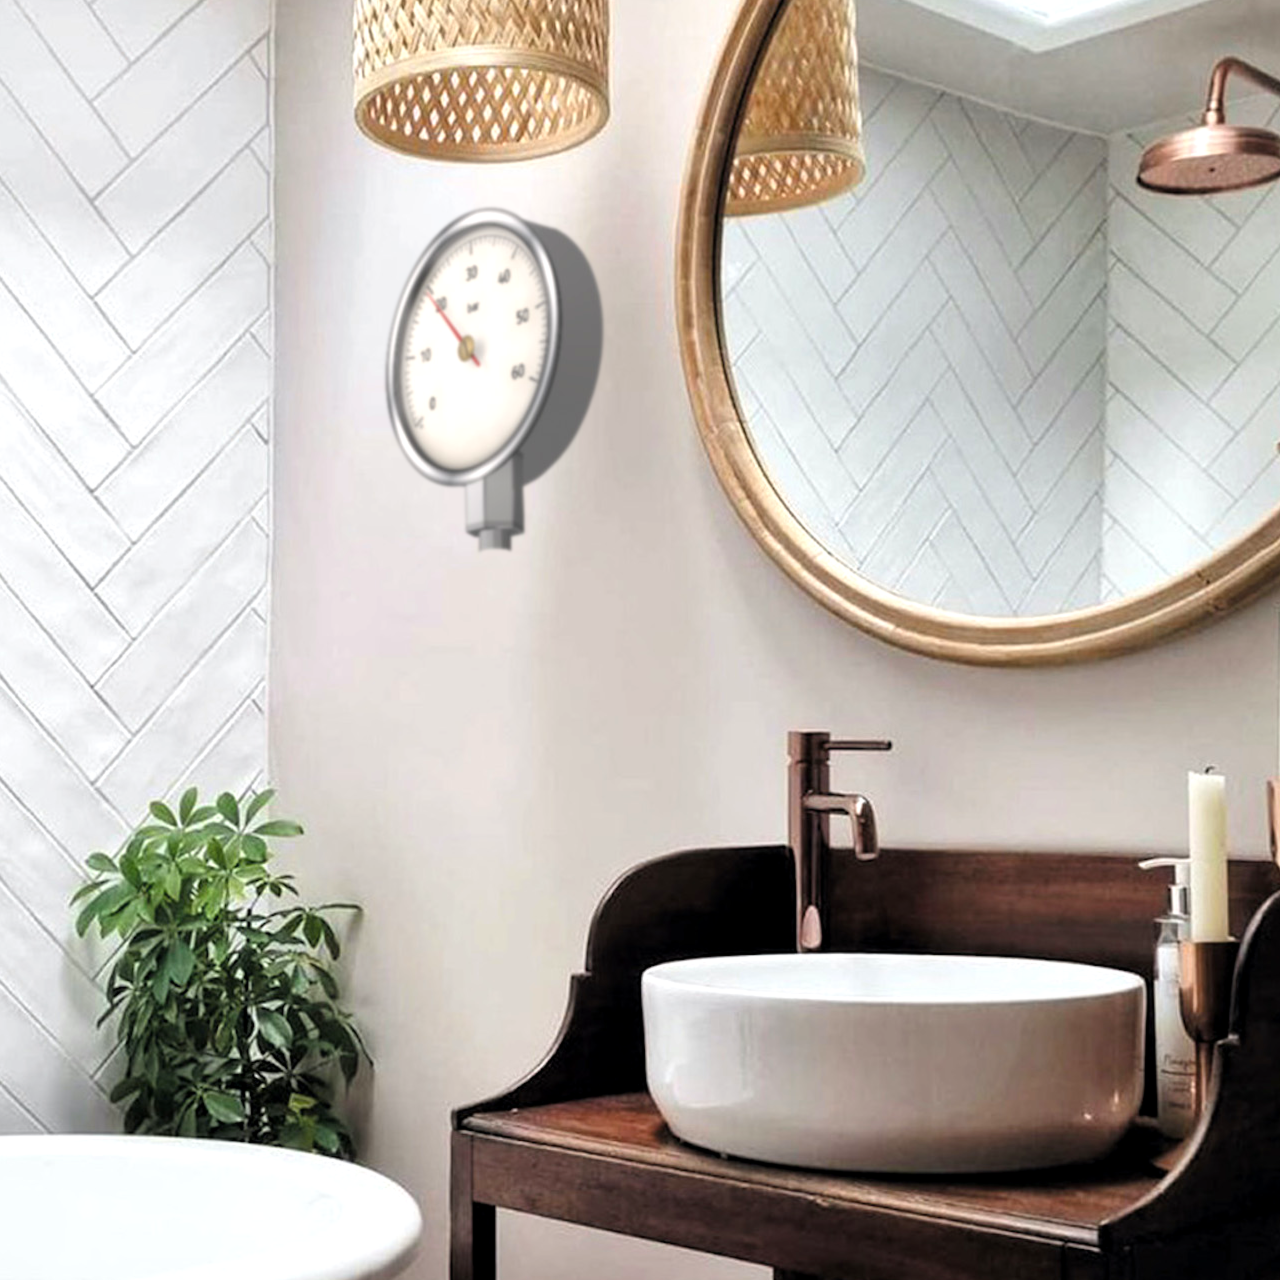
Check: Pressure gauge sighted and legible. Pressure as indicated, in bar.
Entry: 20 bar
